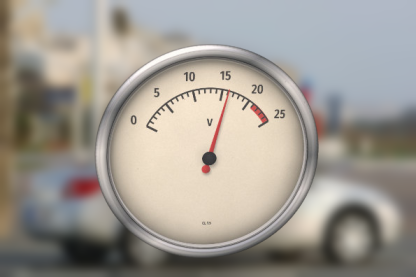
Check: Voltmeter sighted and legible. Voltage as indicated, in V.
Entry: 16 V
